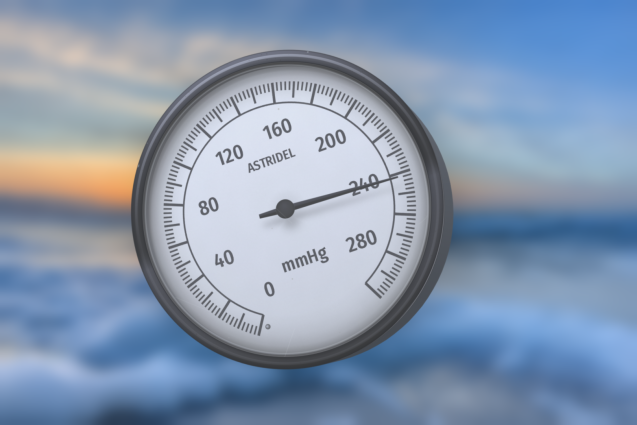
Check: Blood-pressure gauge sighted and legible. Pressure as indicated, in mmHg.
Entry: 242 mmHg
